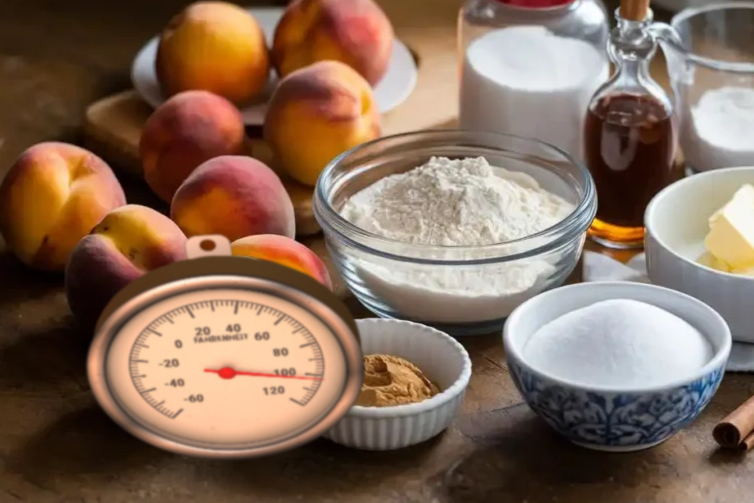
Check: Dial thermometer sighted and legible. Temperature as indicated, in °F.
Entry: 100 °F
